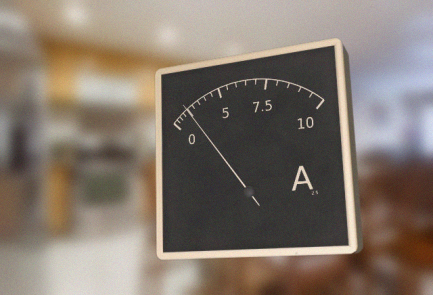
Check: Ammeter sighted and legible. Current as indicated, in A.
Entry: 2.5 A
